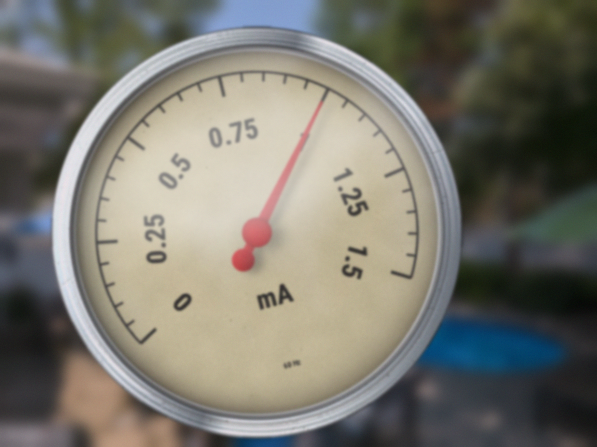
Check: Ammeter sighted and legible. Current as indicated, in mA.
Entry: 1 mA
